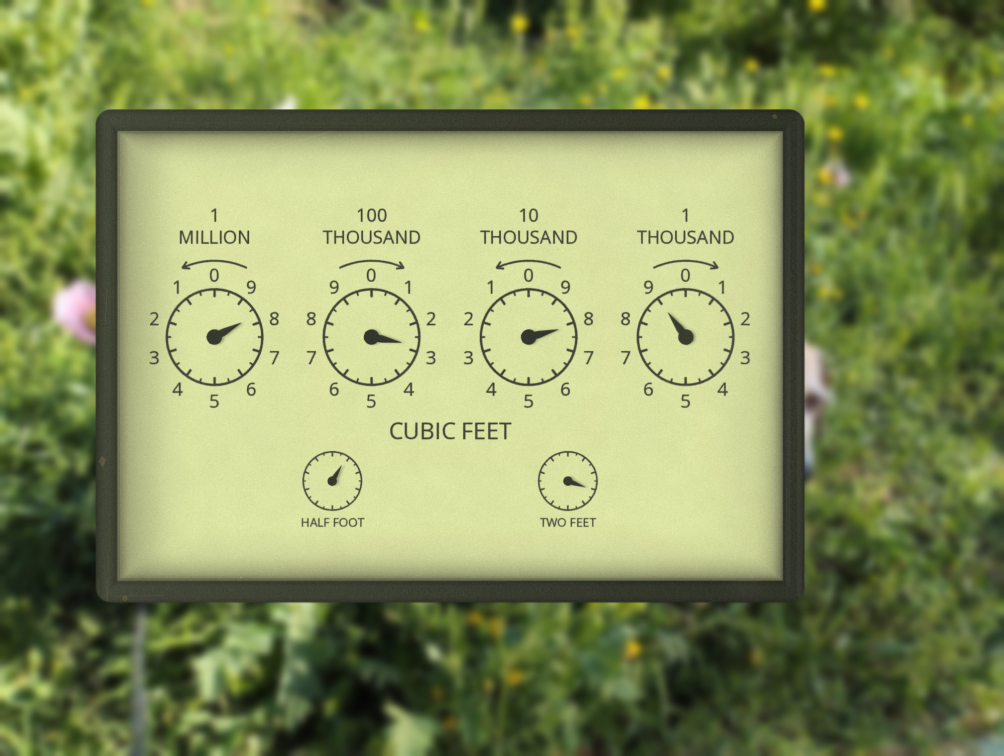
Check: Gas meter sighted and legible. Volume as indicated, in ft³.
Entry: 827900 ft³
